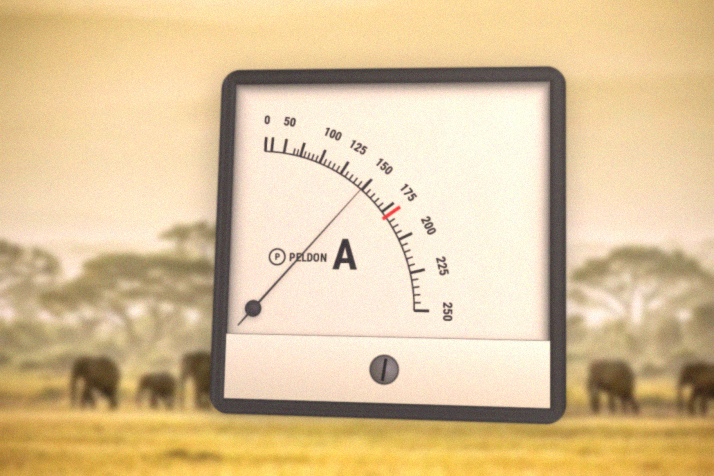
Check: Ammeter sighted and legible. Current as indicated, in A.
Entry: 150 A
